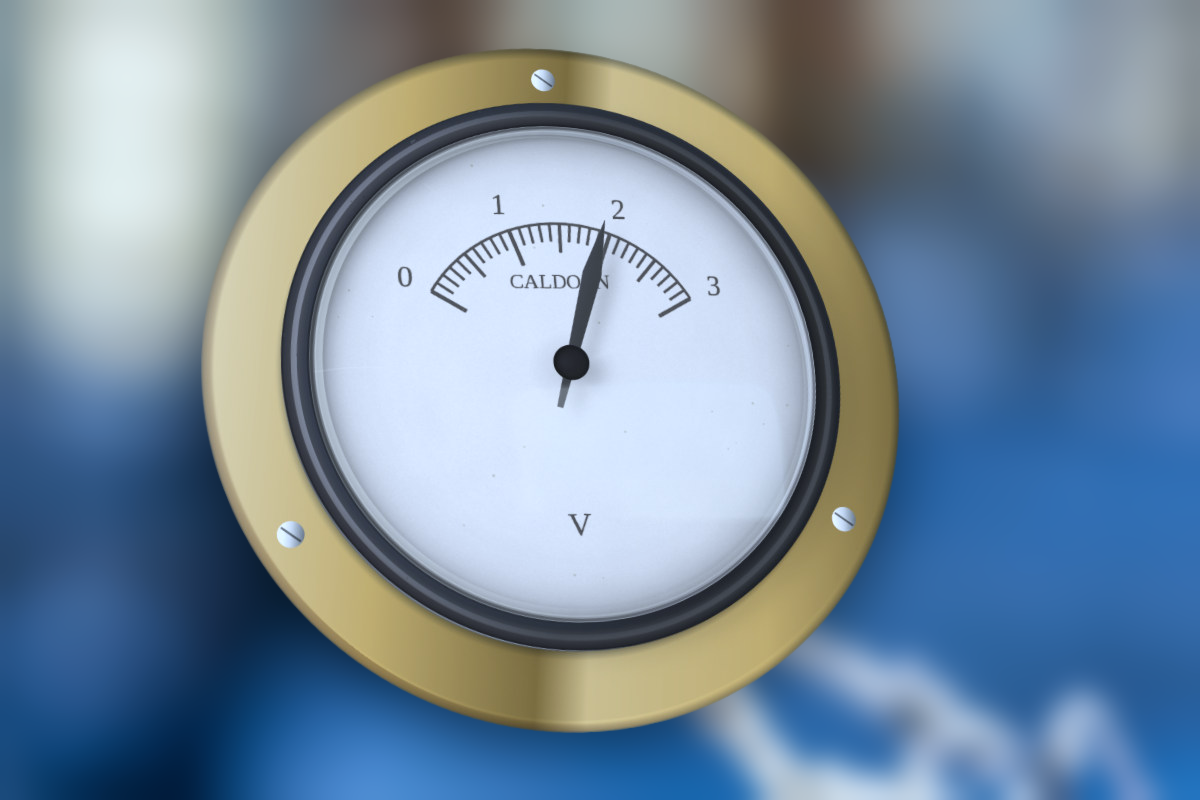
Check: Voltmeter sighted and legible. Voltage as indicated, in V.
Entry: 1.9 V
